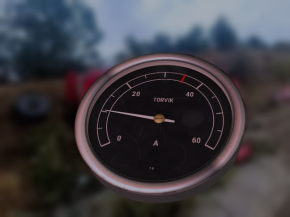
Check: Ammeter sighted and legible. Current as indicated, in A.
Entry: 10 A
